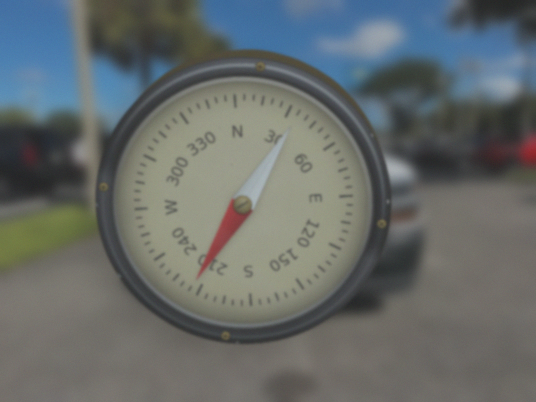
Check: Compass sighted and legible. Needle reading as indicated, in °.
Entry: 215 °
